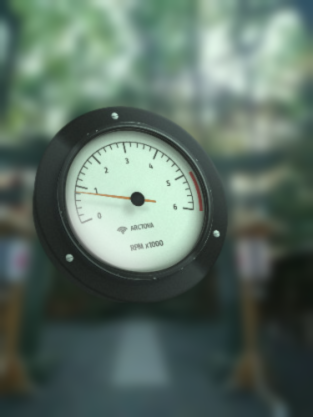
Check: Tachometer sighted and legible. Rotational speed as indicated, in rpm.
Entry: 800 rpm
